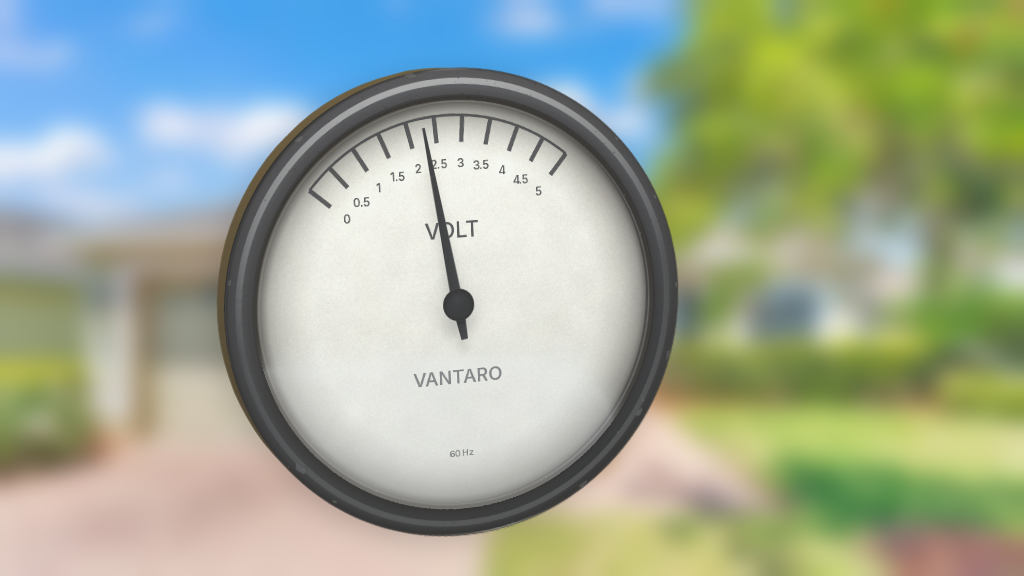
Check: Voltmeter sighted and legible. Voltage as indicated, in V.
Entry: 2.25 V
